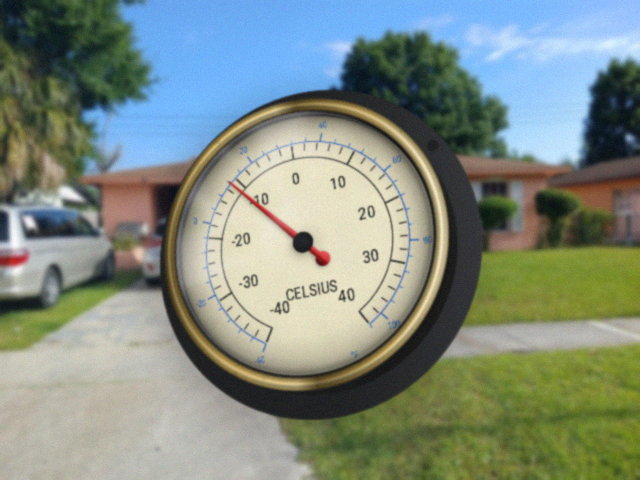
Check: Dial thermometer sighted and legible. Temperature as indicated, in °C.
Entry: -11 °C
